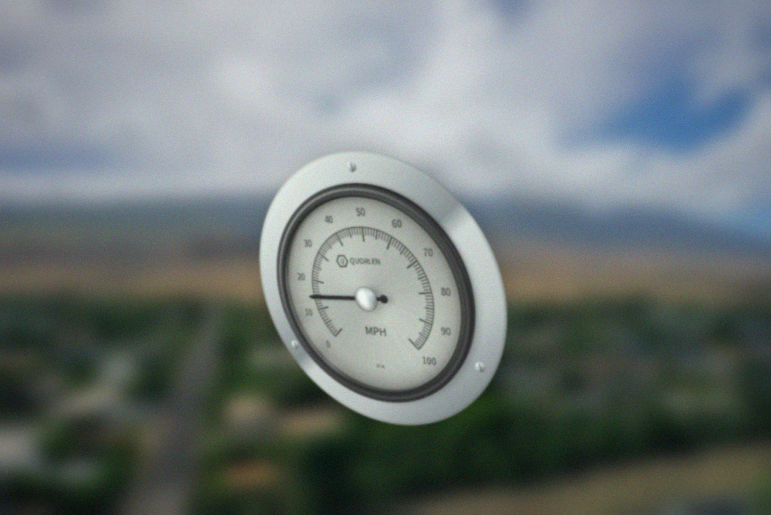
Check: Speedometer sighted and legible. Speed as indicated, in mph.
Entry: 15 mph
